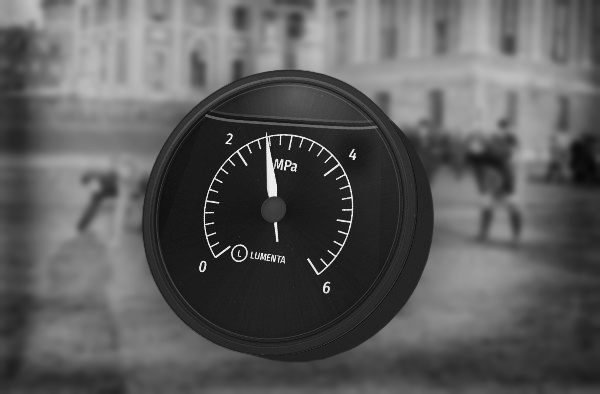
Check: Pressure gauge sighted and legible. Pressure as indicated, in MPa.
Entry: 2.6 MPa
